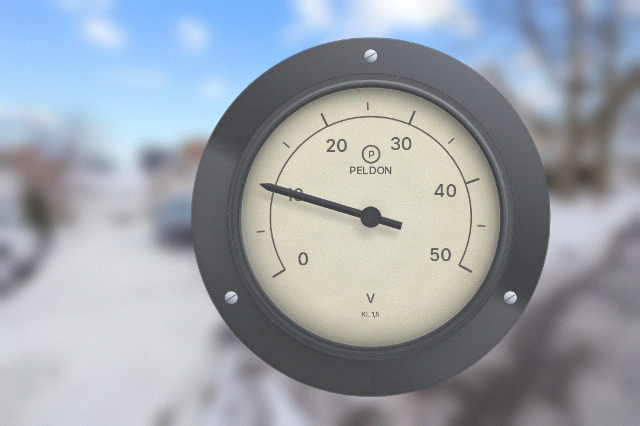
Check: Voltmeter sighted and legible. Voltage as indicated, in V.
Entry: 10 V
